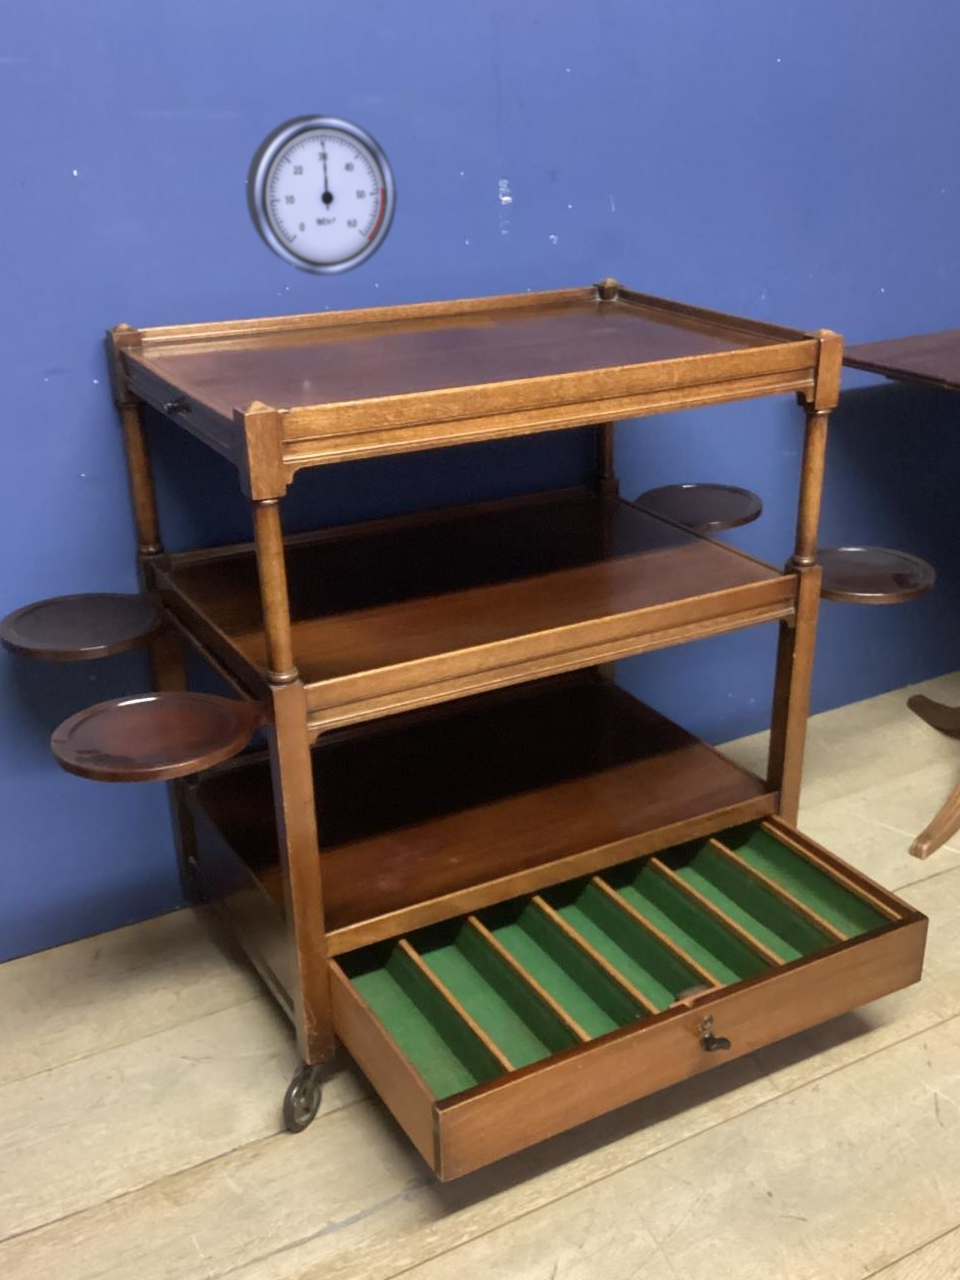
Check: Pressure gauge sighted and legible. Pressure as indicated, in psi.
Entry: 30 psi
